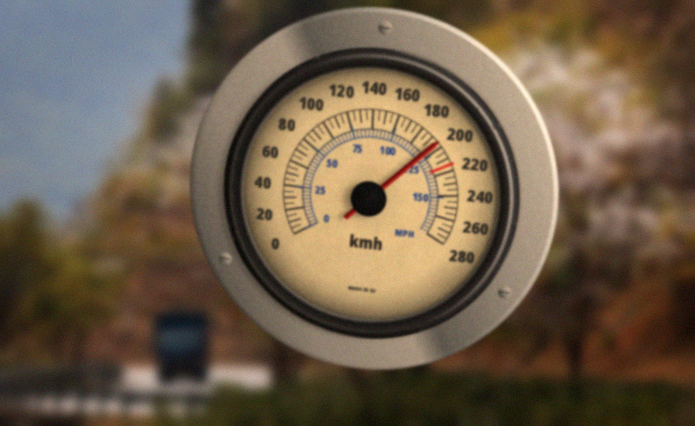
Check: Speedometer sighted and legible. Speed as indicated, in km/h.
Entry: 195 km/h
